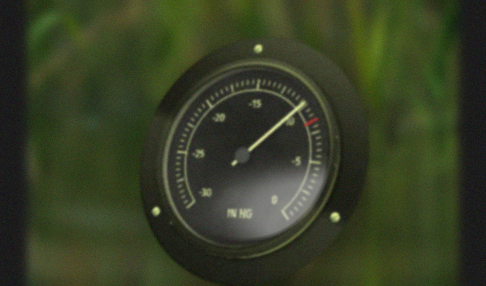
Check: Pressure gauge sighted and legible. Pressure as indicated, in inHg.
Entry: -10 inHg
